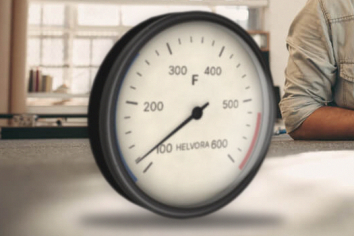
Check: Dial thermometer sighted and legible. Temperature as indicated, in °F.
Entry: 120 °F
